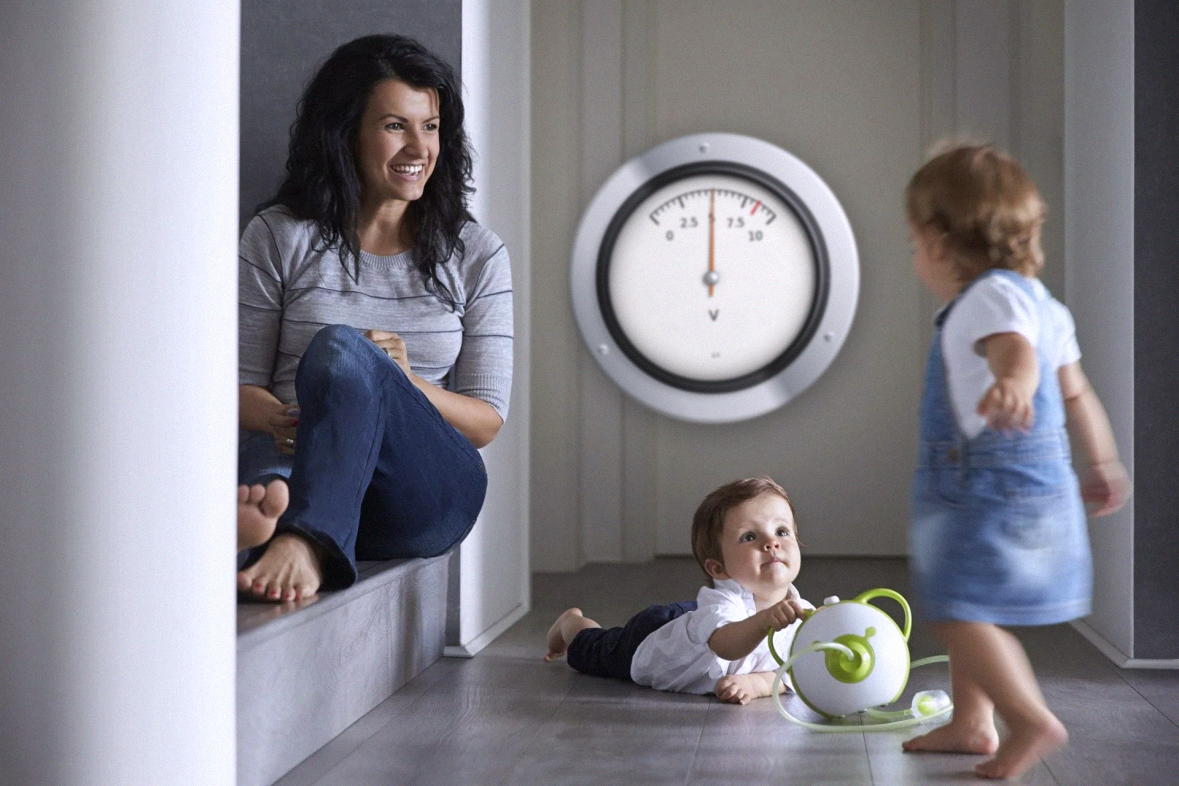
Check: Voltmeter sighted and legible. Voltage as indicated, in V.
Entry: 5 V
